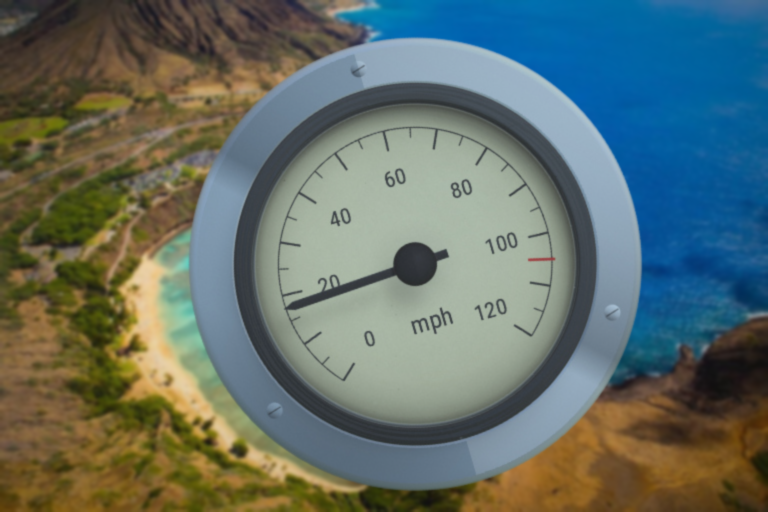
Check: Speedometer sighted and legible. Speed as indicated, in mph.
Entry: 17.5 mph
